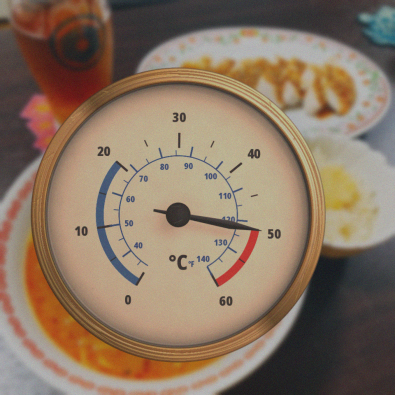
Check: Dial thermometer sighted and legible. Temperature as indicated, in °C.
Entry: 50 °C
